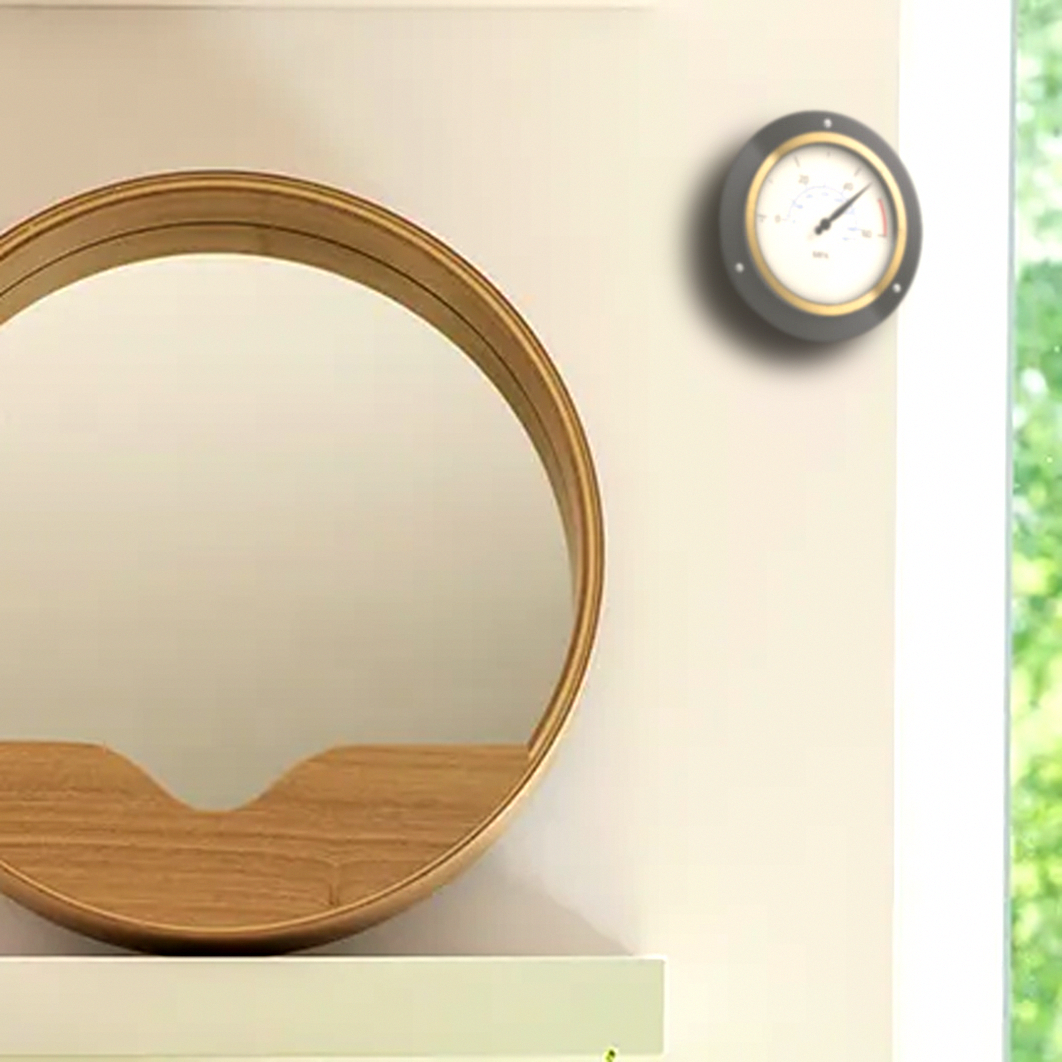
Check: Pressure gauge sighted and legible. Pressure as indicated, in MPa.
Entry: 45 MPa
